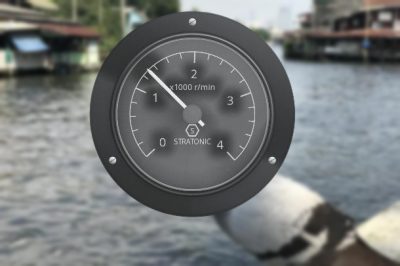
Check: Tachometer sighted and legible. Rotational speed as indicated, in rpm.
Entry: 1300 rpm
